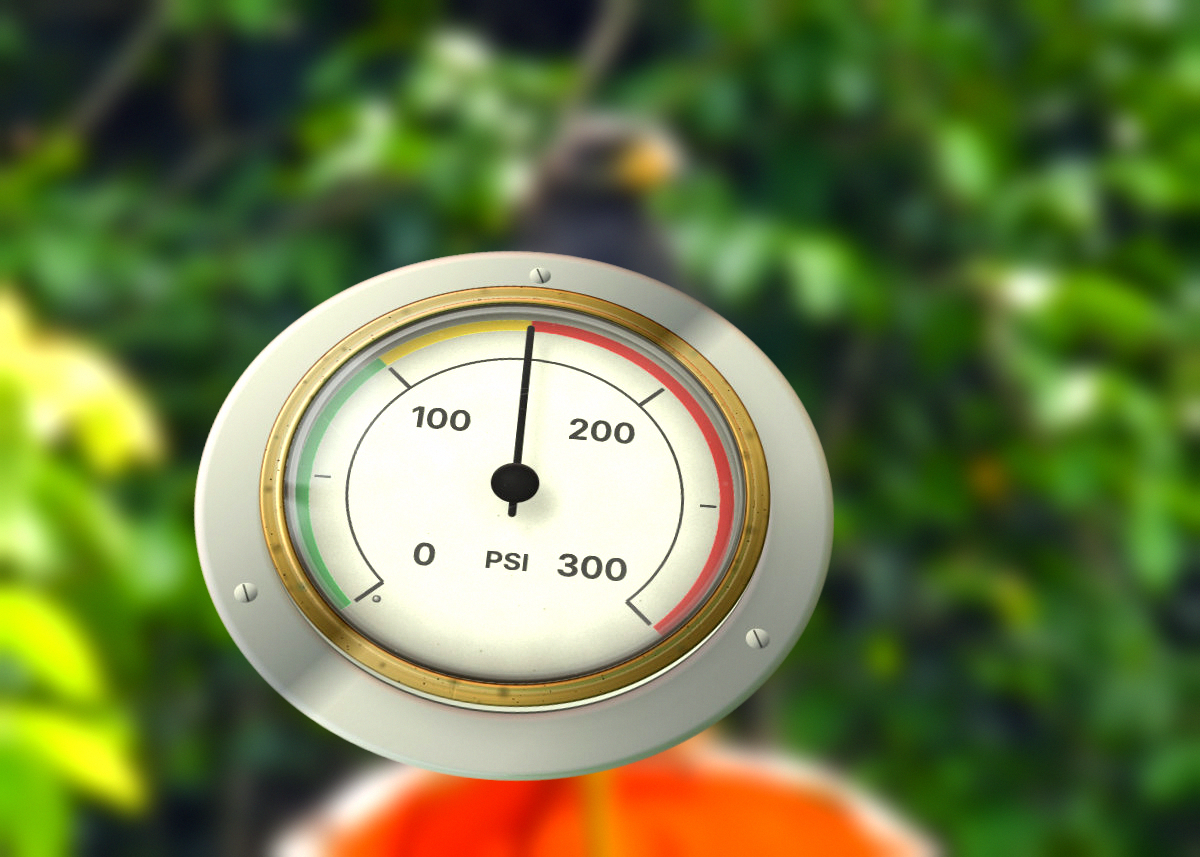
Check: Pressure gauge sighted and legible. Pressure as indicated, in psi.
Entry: 150 psi
